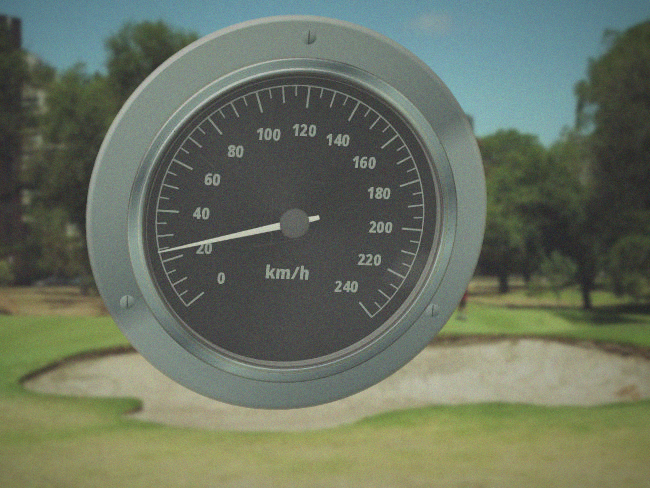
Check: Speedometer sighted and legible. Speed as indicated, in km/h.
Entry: 25 km/h
